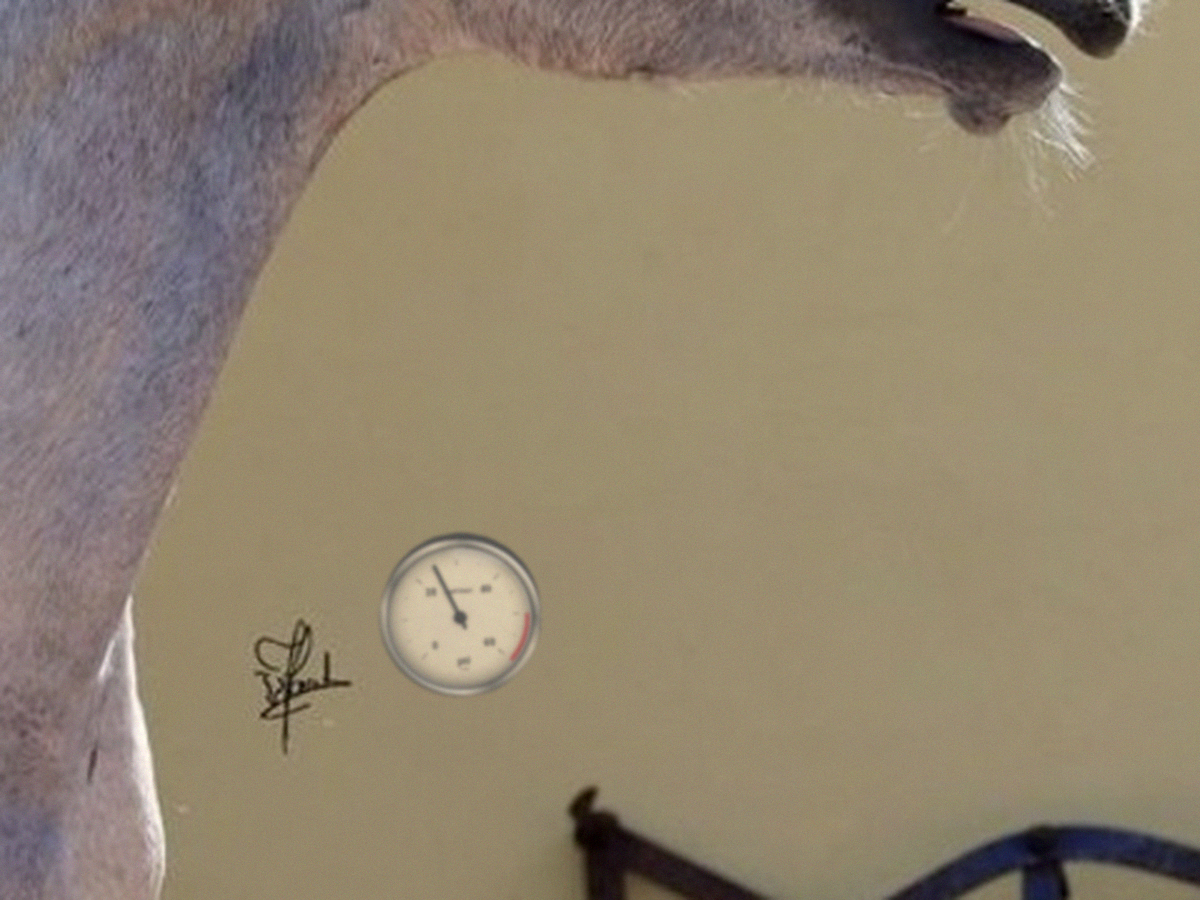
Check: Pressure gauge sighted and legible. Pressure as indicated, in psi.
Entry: 25 psi
